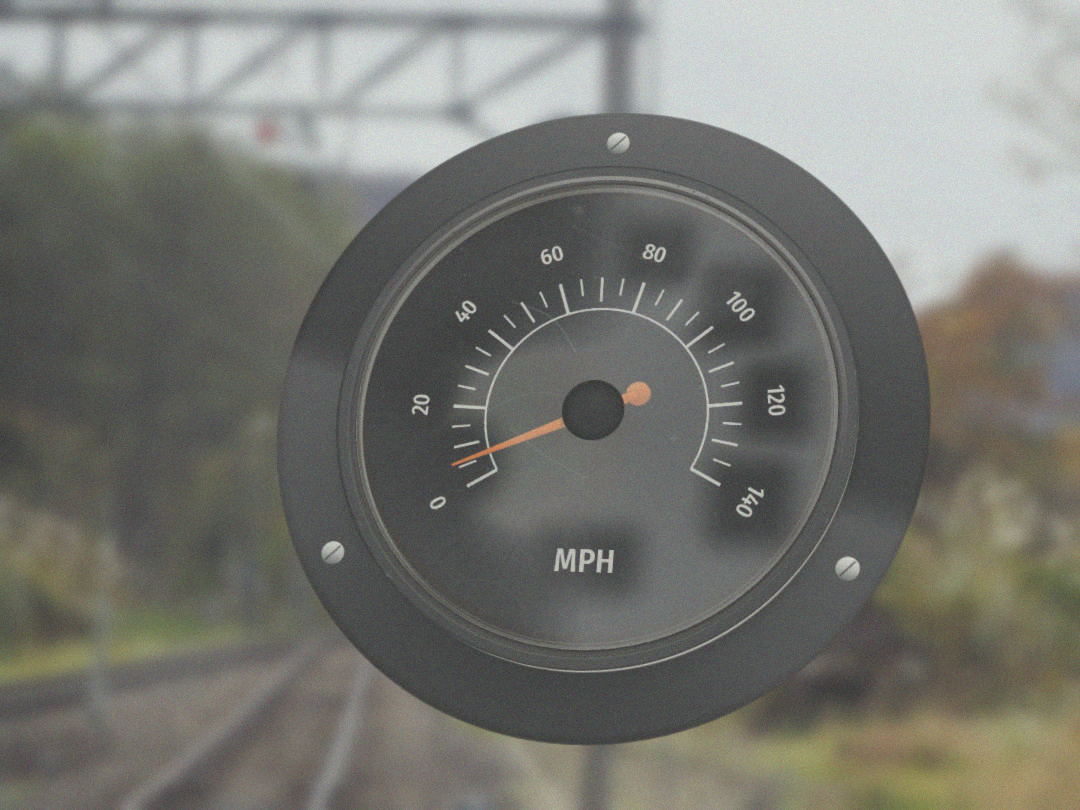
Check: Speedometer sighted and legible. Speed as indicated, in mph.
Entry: 5 mph
